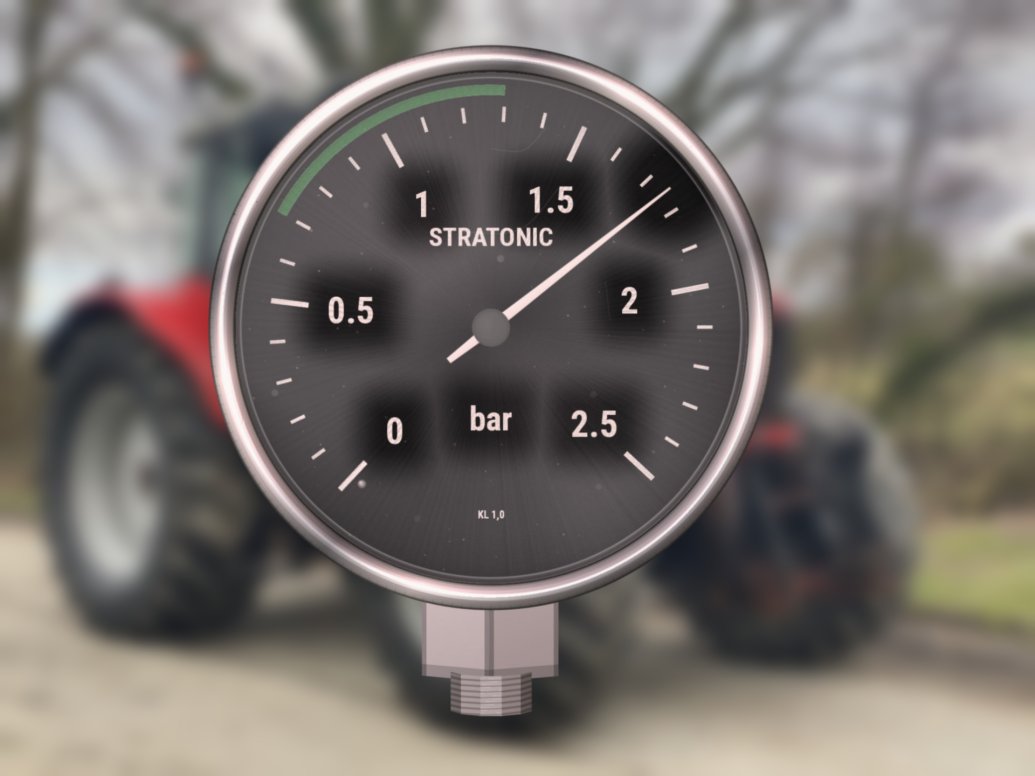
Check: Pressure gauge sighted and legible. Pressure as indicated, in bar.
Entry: 1.75 bar
